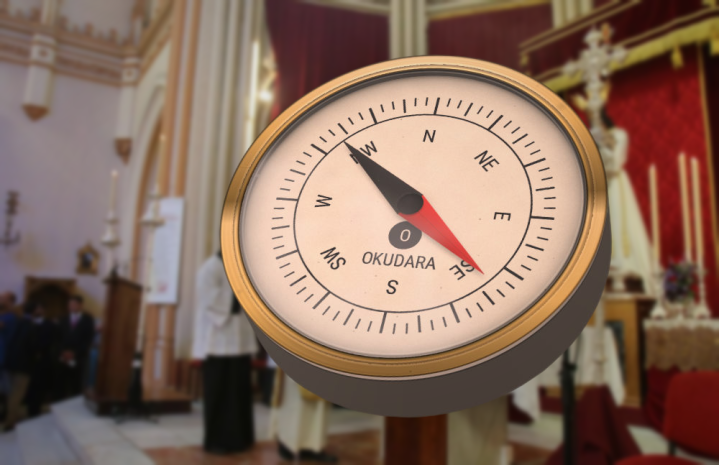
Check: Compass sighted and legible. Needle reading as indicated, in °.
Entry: 130 °
